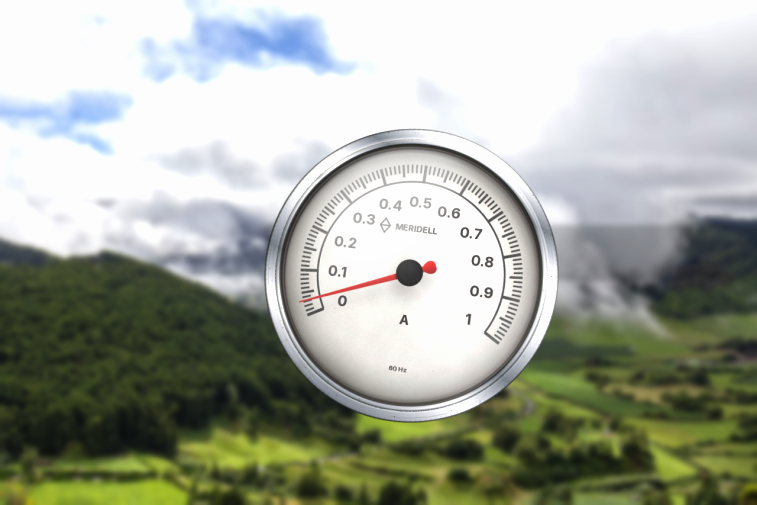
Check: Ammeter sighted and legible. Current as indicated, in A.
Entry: 0.03 A
